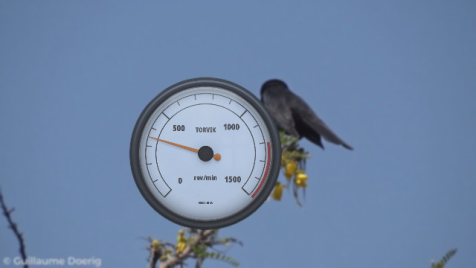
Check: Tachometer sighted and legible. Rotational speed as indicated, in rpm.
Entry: 350 rpm
